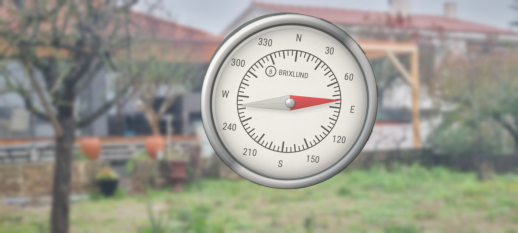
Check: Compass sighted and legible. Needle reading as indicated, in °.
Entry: 80 °
